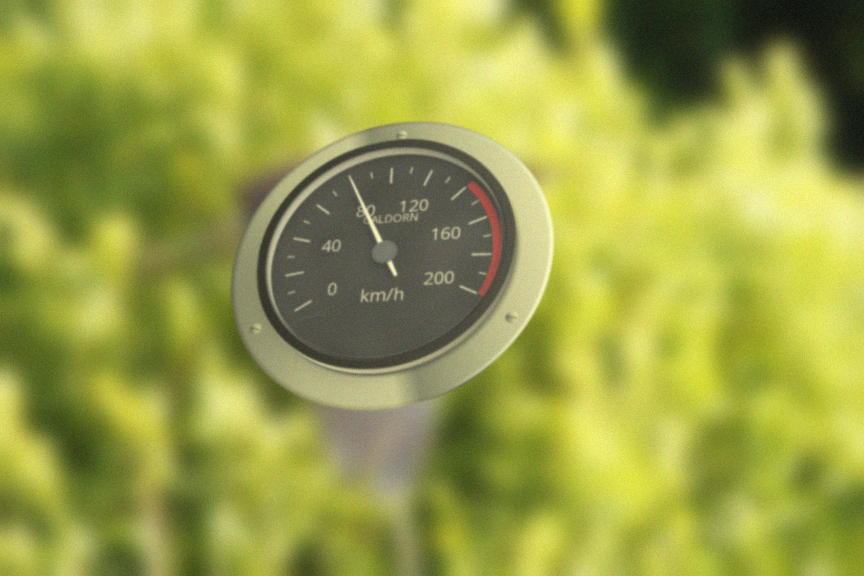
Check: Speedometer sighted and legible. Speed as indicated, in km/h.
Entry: 80 km/h
